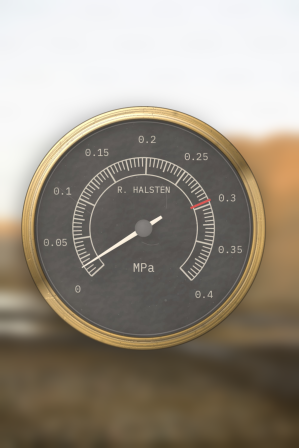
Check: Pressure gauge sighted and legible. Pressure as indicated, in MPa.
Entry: 0.015 MPa
